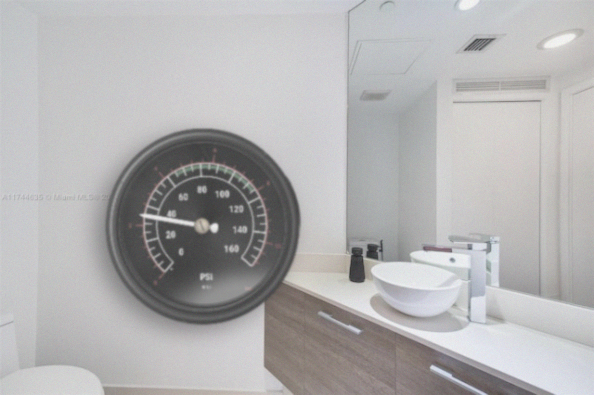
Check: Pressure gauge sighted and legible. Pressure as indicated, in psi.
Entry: 35 psi
